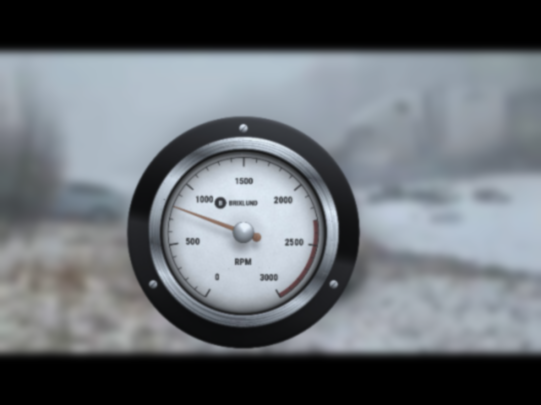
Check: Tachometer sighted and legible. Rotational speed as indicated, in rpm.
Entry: 800 rpm
